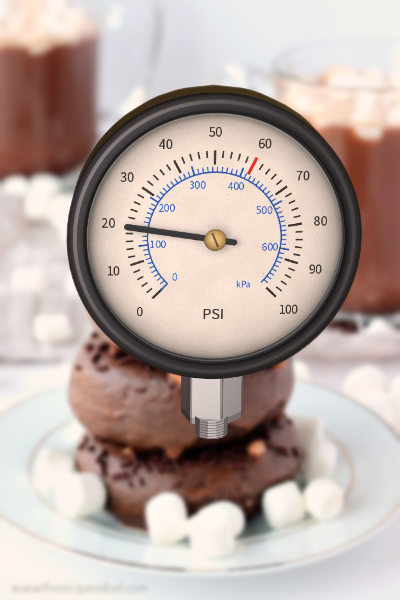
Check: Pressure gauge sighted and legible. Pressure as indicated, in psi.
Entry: 20 psi
